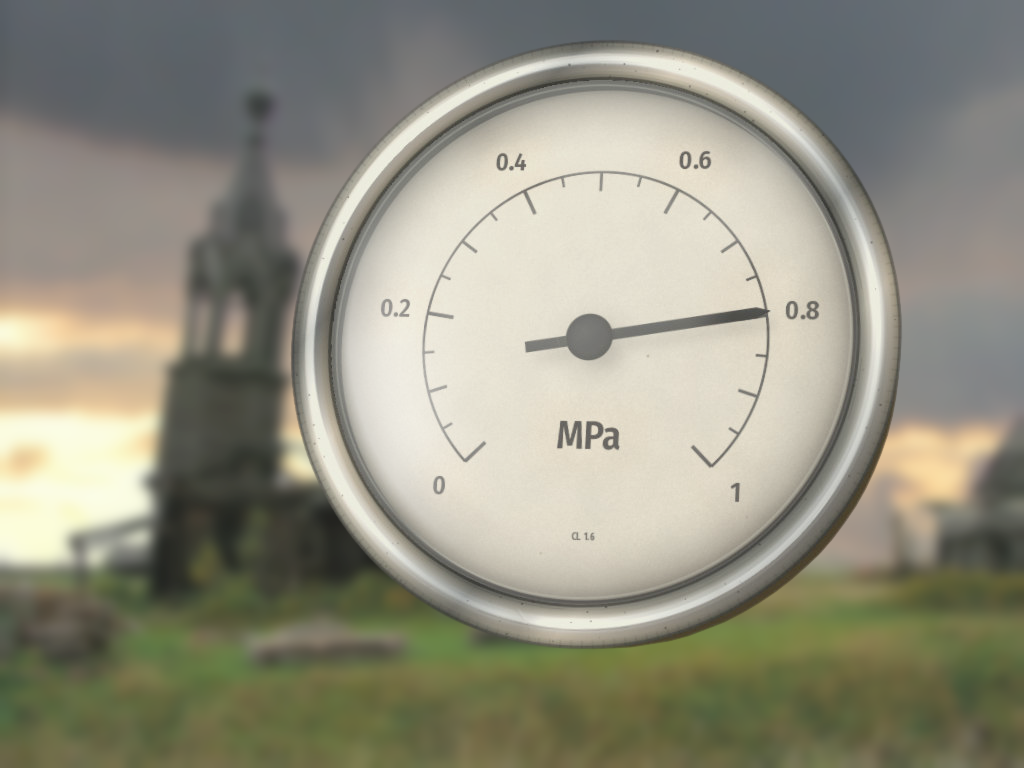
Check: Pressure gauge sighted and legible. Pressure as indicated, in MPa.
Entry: 0.8 MPa
